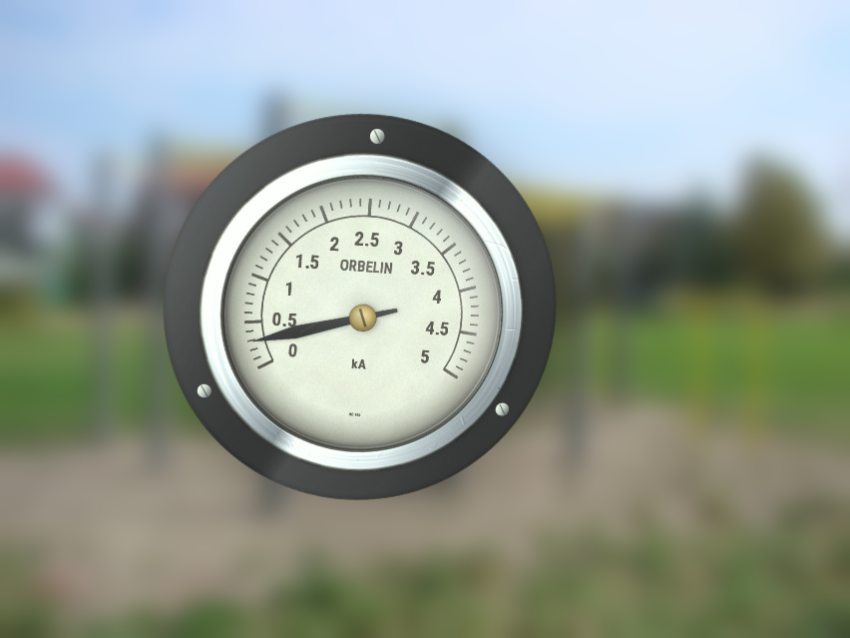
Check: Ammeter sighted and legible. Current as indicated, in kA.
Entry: 0.3 kA
